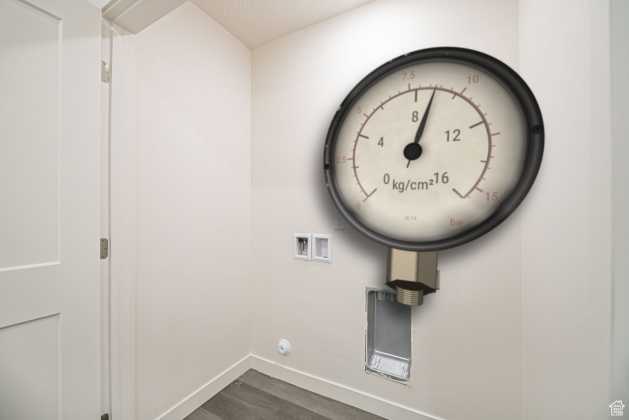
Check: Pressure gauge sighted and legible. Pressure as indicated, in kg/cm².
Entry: 9 kg/cm²
